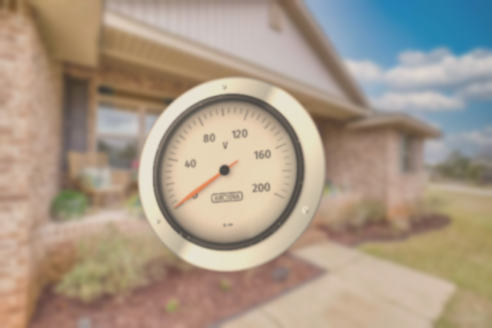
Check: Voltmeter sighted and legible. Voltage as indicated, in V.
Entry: 0 V
